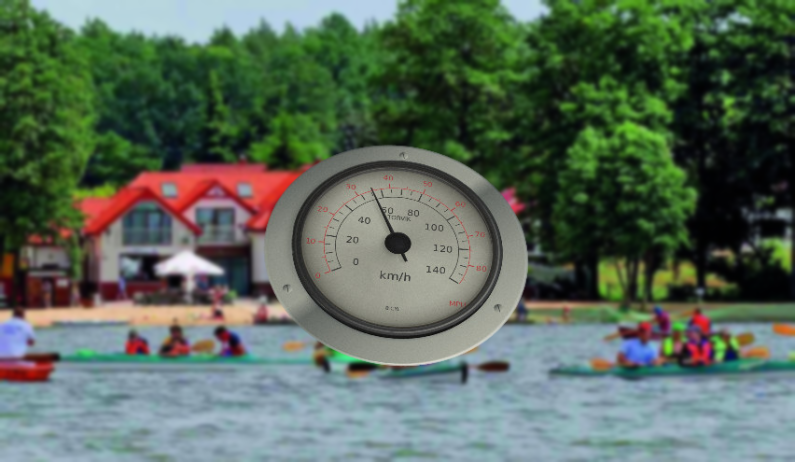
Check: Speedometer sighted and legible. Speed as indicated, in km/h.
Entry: 55 km/h
